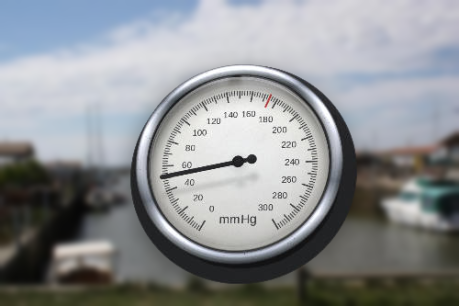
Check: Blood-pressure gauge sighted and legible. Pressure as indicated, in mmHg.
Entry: 50 mmHg
